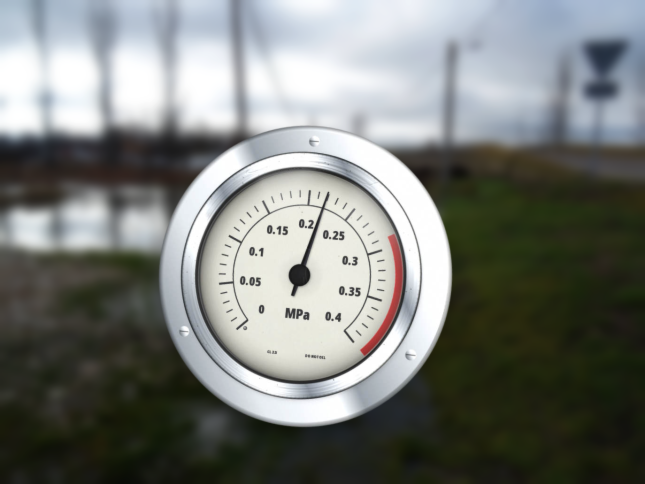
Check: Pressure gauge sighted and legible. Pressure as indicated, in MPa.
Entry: 0.22 MPa
